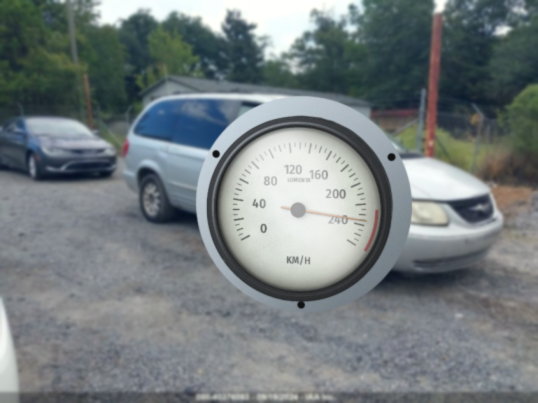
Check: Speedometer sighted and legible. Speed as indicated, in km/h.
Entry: 235 km/h
